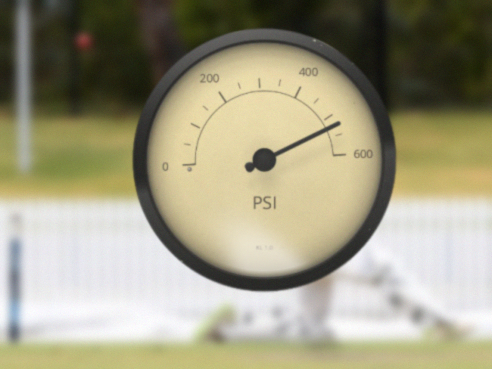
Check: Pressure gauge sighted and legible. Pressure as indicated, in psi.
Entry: 525 psi
